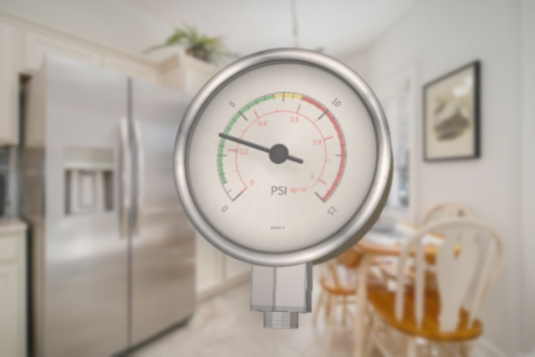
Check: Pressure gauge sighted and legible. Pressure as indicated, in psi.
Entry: 3.5 psi
